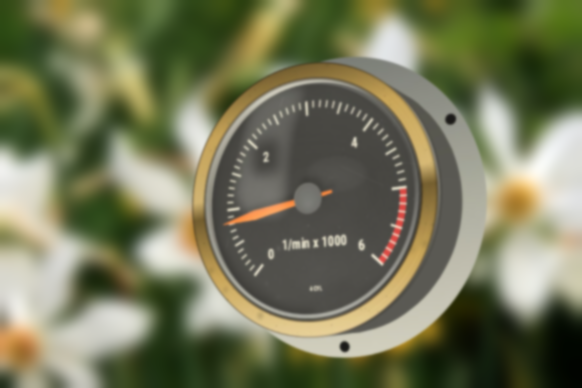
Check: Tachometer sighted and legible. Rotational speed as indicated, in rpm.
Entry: 800 rpm
